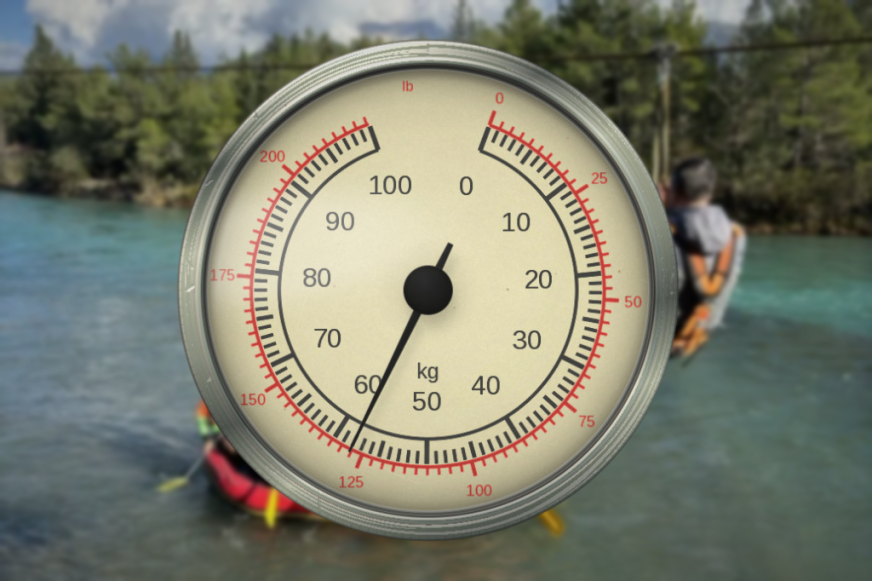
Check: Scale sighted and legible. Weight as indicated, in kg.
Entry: 58 kg
